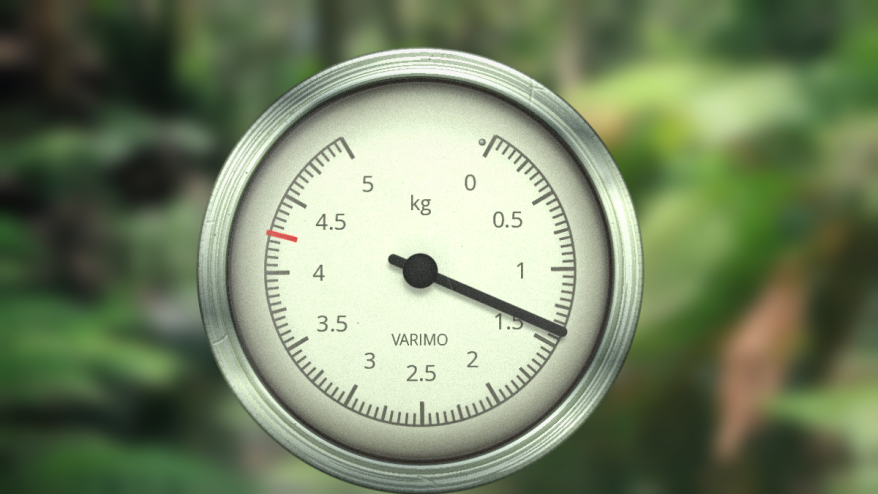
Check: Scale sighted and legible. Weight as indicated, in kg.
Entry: 1.4 kg
